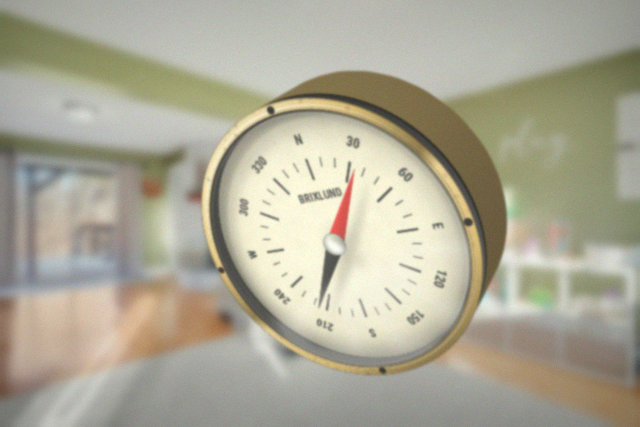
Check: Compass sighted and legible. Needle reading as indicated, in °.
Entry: 35 °
